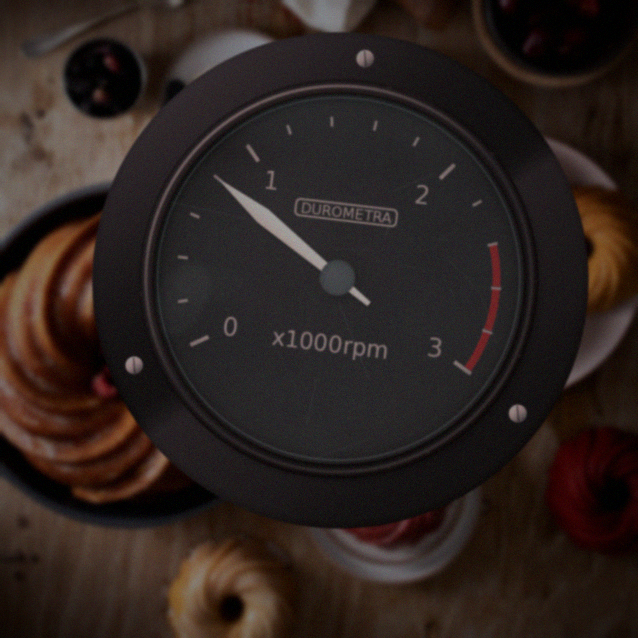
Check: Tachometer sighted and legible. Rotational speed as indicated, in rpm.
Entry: 800 rpm
